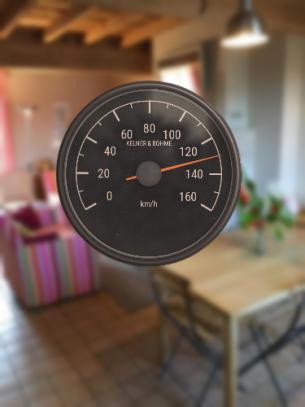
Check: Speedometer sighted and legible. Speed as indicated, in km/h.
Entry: 130 km/h
